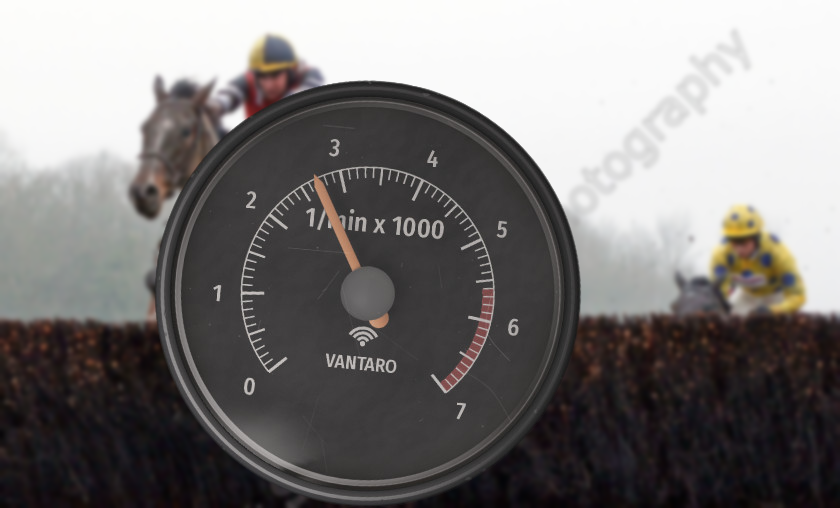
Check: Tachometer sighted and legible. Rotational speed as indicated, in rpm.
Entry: 2700 rpm
